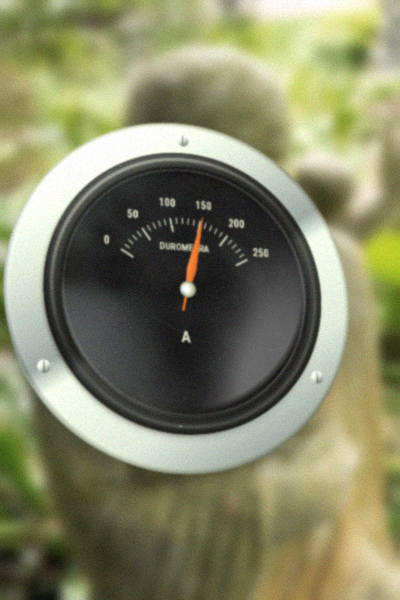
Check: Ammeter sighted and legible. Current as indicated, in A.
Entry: 150 A
